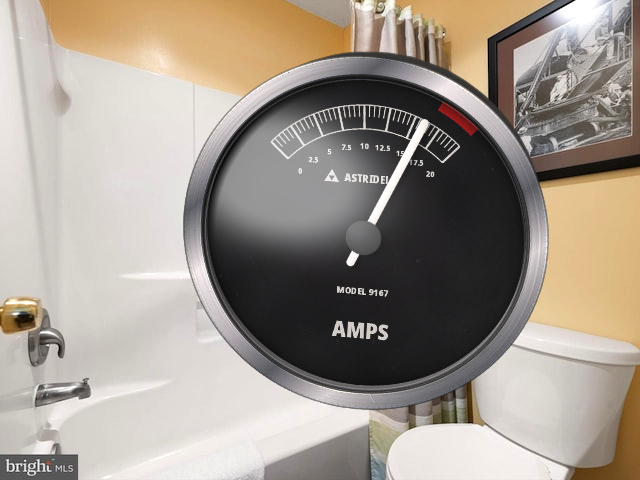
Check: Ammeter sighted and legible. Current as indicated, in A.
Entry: 16 A
